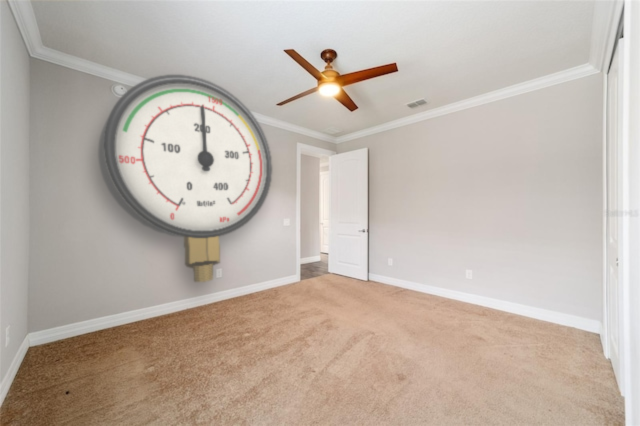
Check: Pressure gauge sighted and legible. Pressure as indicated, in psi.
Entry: 200 psi
